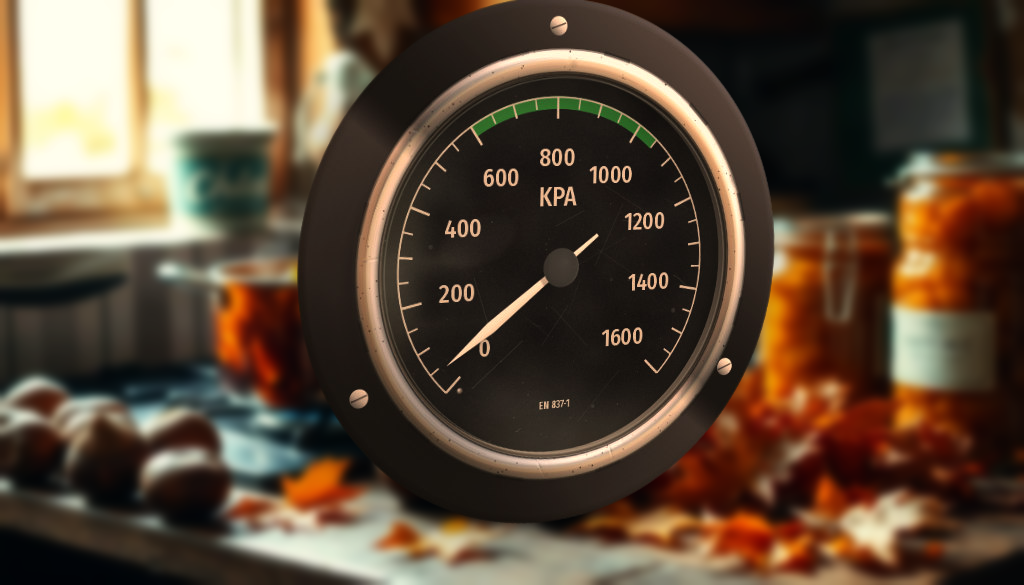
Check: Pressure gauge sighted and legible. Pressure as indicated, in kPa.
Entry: 50 kPa
